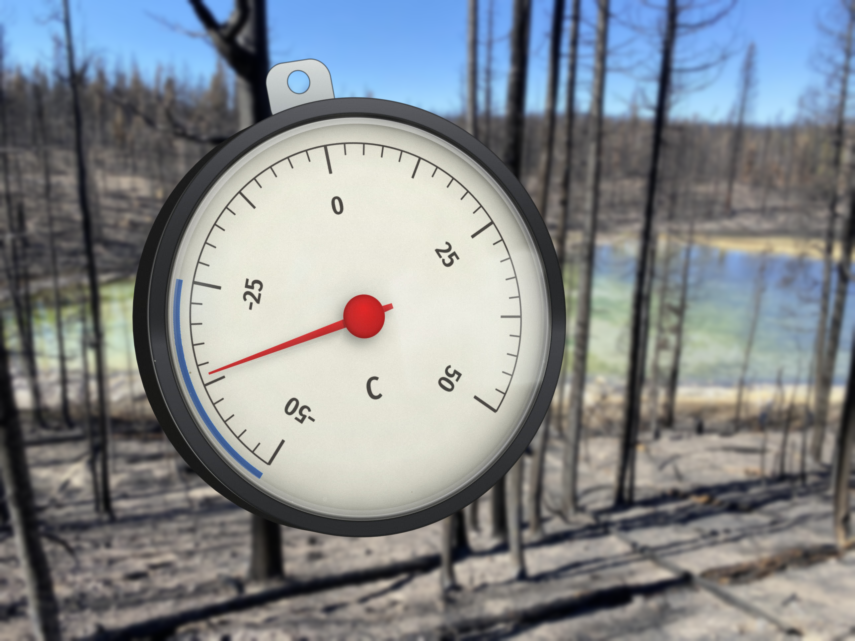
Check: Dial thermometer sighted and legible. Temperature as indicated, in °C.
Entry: -36.25 °C
